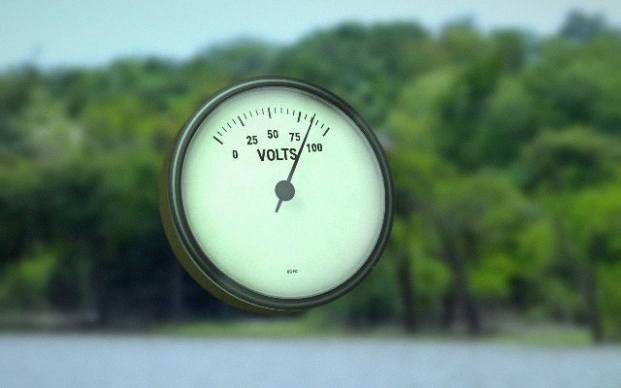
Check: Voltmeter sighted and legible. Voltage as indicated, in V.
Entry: 85 V
